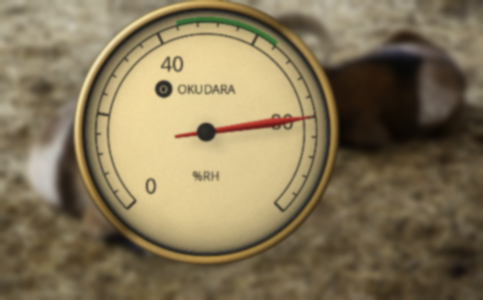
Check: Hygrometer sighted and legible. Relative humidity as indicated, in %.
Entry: 80 %
